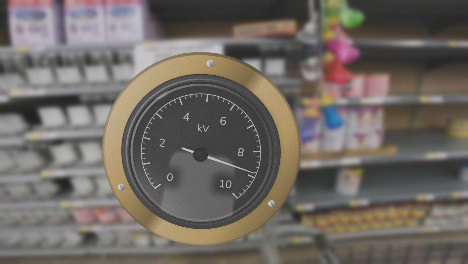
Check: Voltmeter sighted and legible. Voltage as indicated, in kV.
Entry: 8.8 kV
